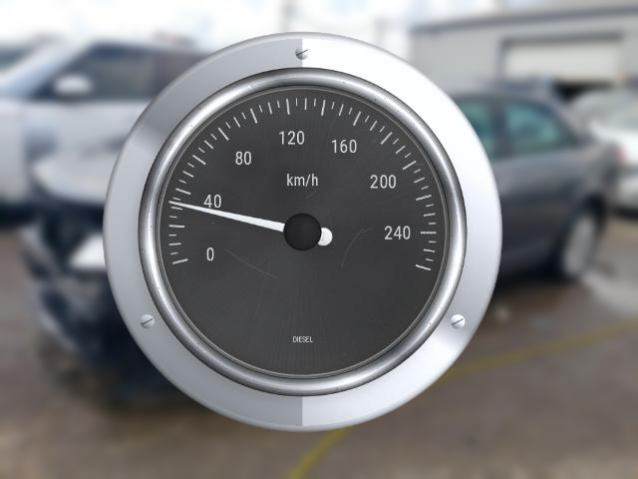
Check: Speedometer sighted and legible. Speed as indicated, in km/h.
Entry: 32.5 km/h
